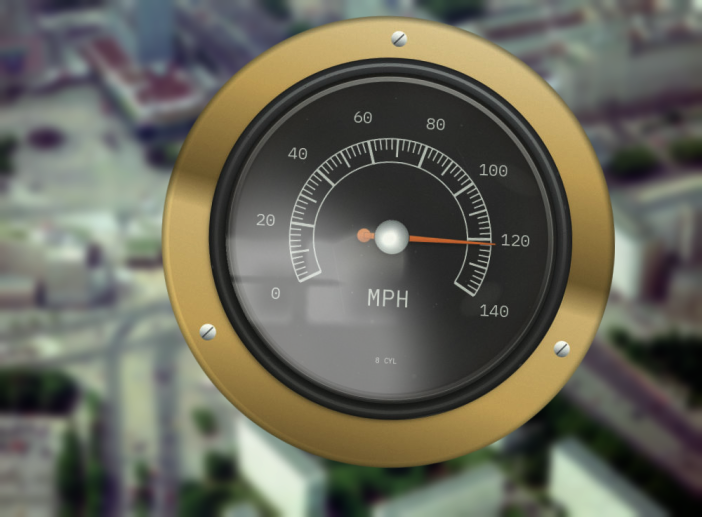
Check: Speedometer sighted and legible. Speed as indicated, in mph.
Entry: 122 mph
